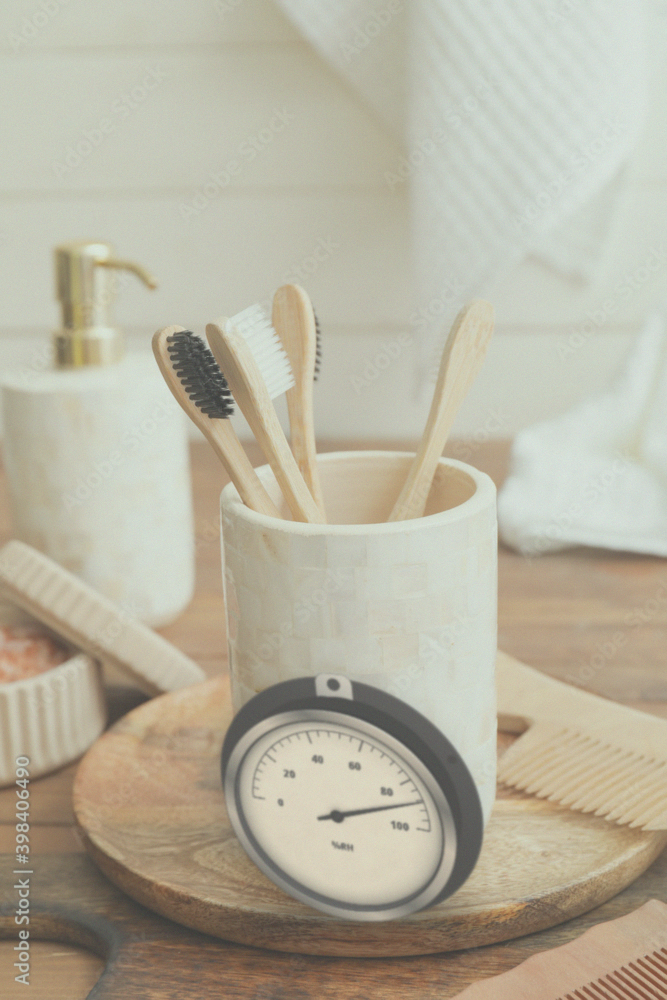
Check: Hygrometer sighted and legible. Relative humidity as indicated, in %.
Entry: 88 %
